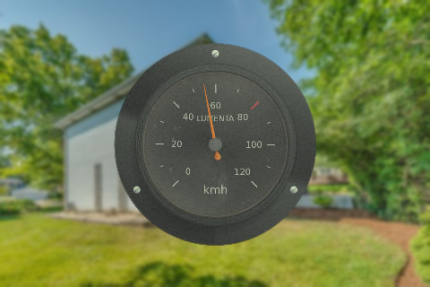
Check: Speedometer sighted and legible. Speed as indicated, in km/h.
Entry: 55 km/h
